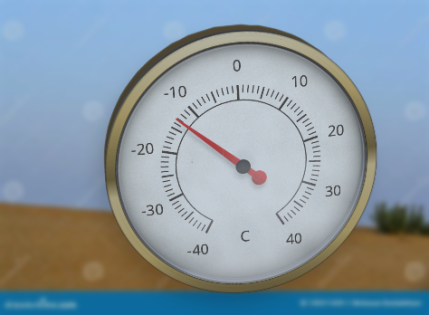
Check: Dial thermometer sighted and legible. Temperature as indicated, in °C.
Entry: -13 °C
